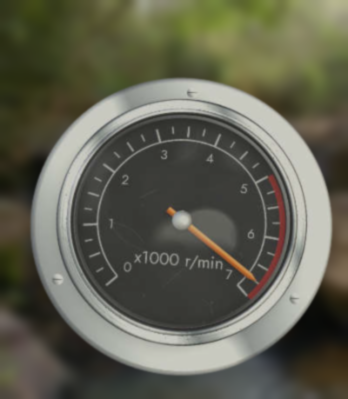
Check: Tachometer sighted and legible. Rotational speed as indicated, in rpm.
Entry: 6750 rpm
